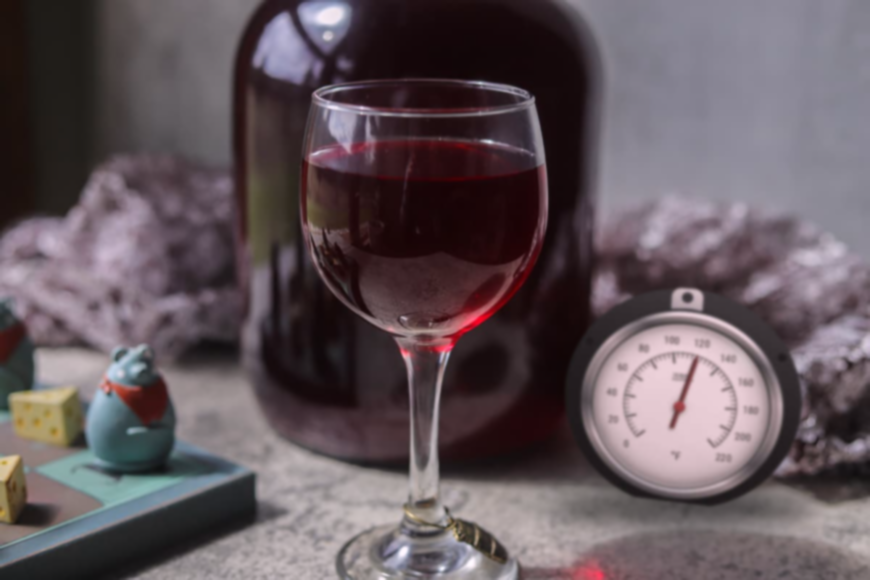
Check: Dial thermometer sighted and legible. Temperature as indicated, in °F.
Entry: 120 °F
